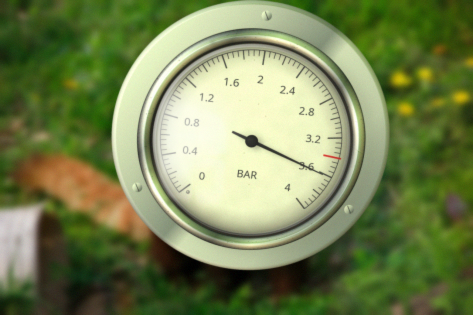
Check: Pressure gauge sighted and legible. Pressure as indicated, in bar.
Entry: 3.6 bar
